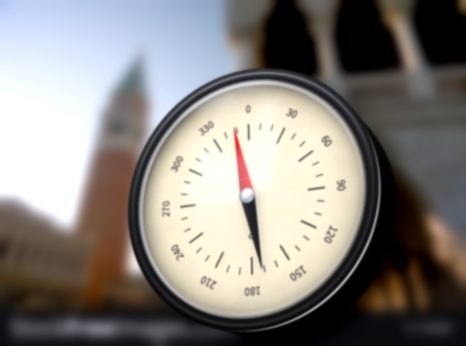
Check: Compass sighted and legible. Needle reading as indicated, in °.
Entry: 350 °
